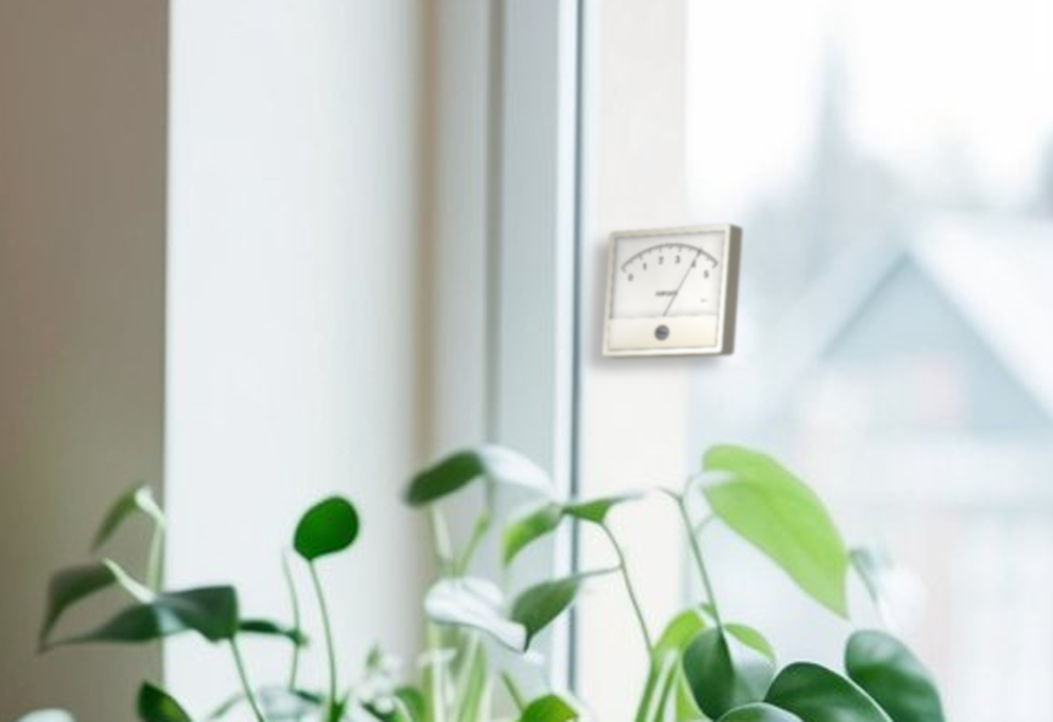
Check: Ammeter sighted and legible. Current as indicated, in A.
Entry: 4 A
